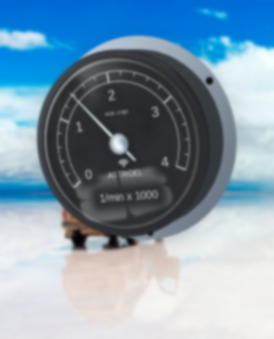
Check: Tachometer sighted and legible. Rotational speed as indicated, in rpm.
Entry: 1400 rpm
